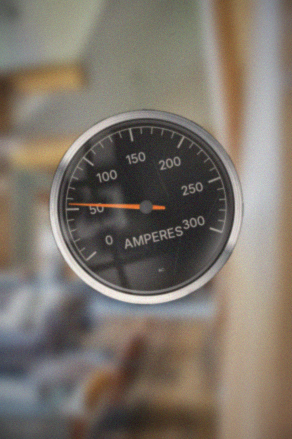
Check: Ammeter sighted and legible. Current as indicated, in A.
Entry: 55 A
